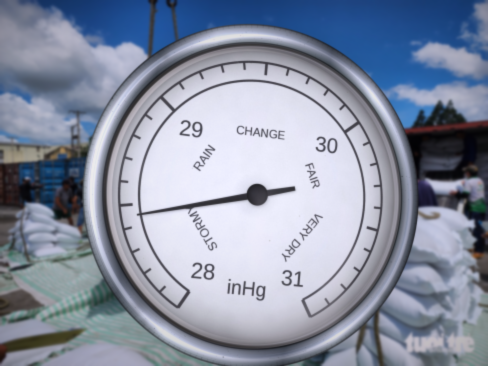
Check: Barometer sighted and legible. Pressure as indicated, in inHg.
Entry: 28.45 inHg
